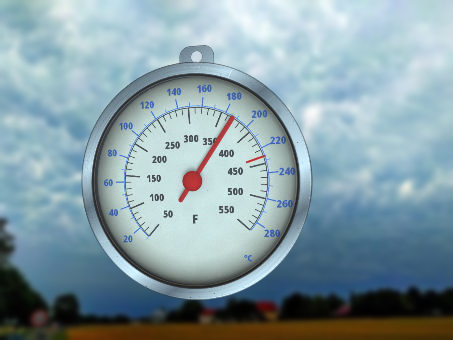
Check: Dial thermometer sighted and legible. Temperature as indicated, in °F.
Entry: 370 °F
